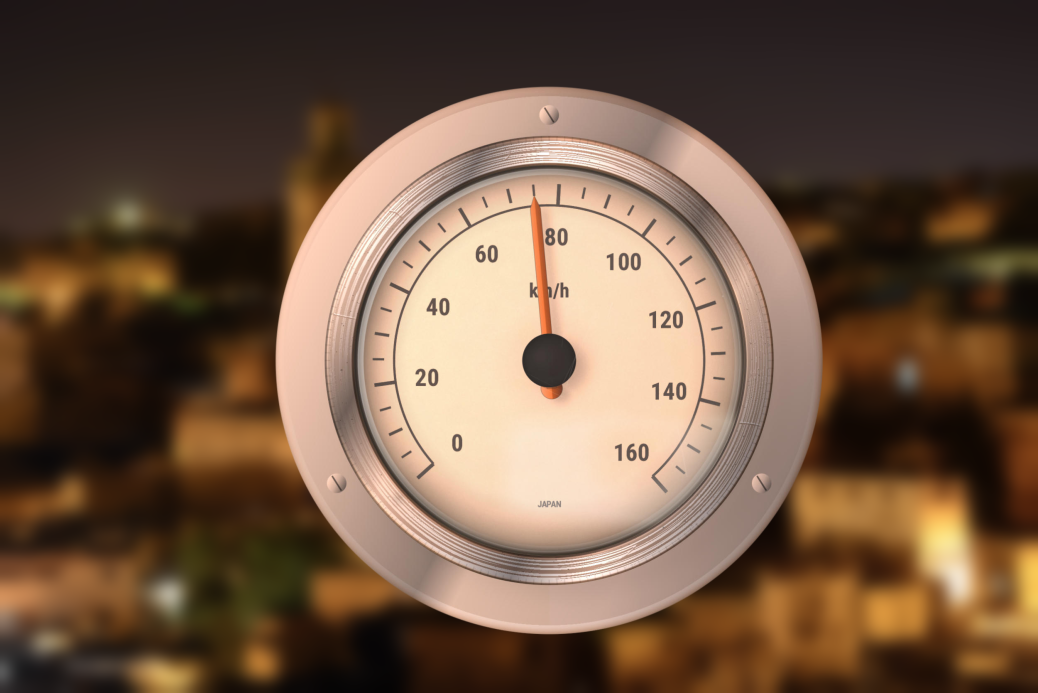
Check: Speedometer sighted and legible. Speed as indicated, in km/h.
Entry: 75 km/h
